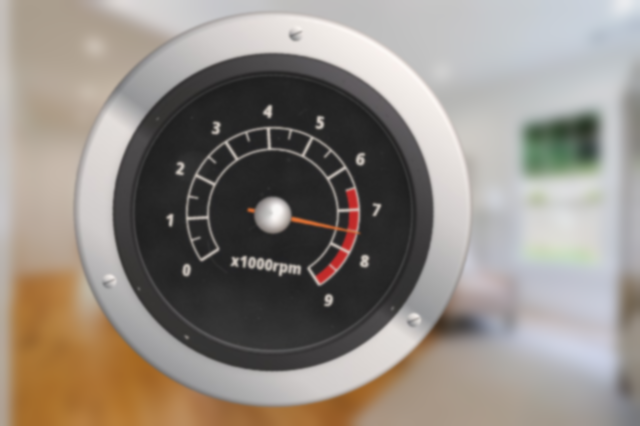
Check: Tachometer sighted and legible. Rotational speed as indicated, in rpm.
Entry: 7500 rpm
